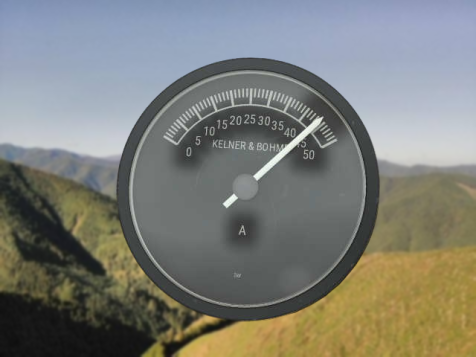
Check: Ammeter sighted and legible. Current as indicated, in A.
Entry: 44 A
